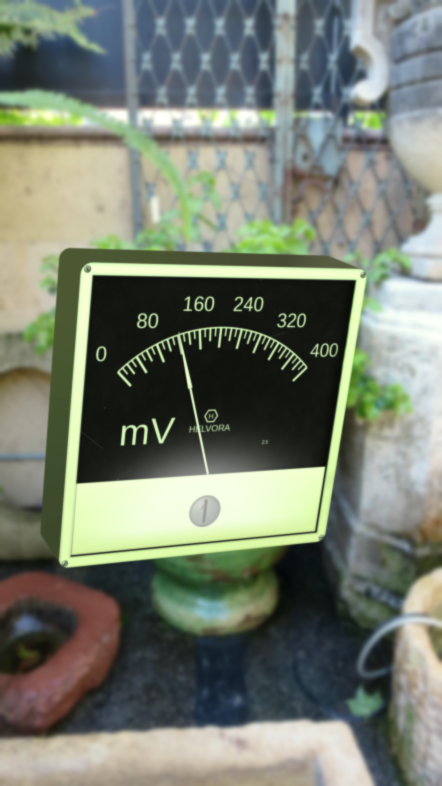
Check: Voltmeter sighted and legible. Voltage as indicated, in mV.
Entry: 120 mV
